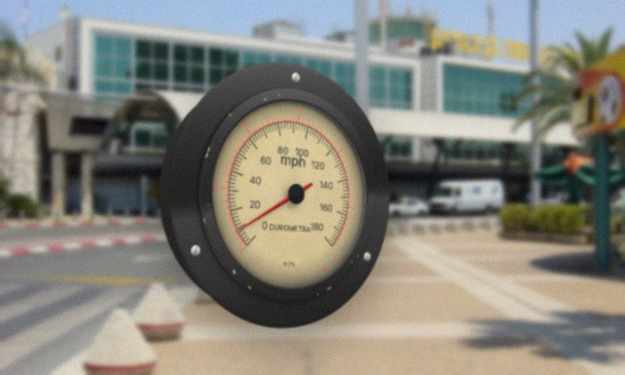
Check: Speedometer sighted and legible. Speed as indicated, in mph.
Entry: 10 mph
